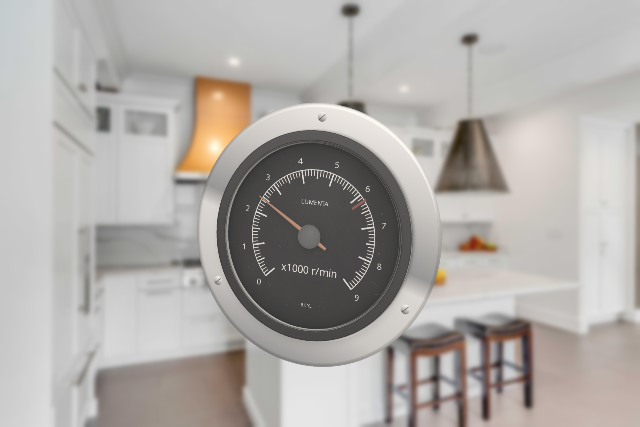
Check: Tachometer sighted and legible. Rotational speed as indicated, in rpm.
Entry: 2500 rpm
